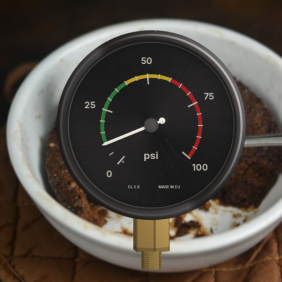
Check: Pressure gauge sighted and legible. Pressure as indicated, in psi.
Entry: 10 psi
